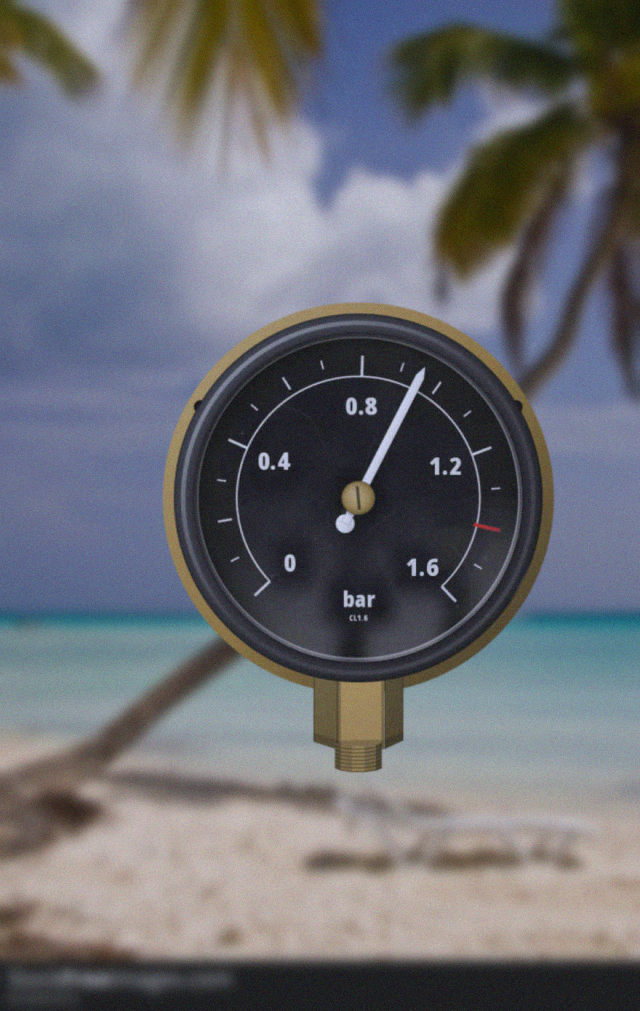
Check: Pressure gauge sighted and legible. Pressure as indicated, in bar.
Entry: 0.95 bar
